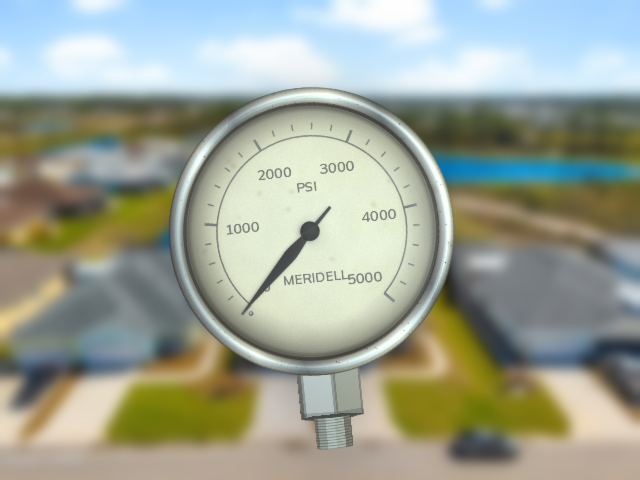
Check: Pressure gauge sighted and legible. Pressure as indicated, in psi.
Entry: 0 psi
